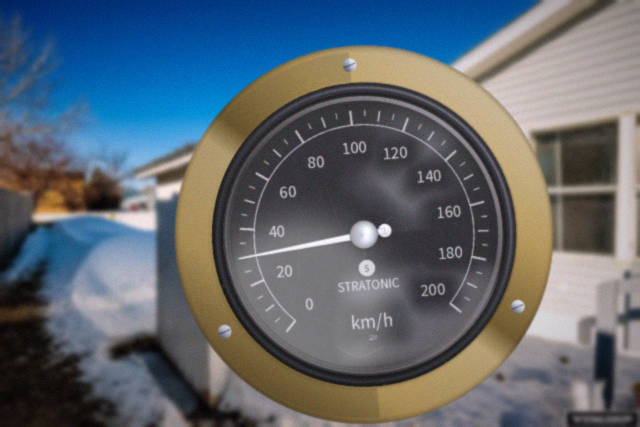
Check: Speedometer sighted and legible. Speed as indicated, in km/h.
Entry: 30 km/h
